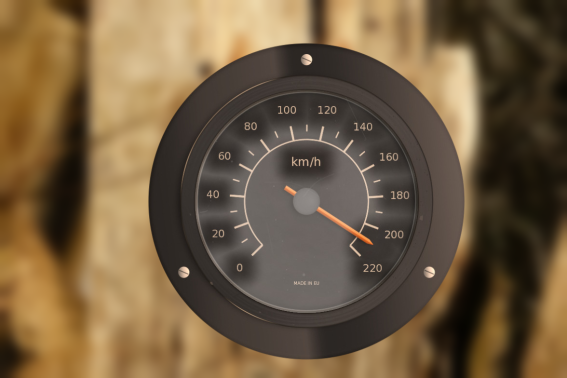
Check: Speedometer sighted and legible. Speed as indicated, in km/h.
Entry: 210 km/h
